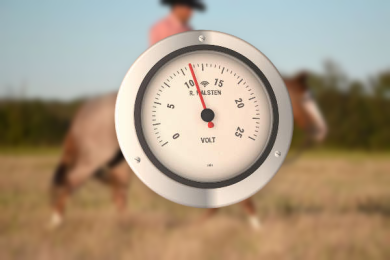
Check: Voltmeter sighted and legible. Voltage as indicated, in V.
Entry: 11 V
